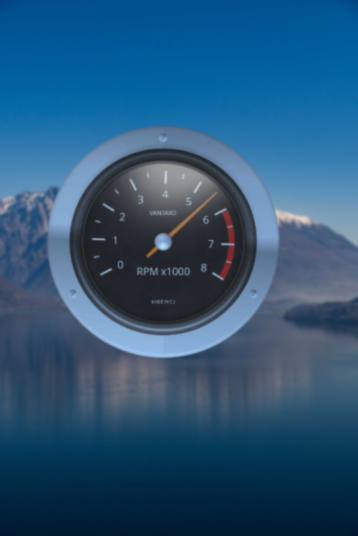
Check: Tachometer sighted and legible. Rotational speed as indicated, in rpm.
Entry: 5500 rpm
